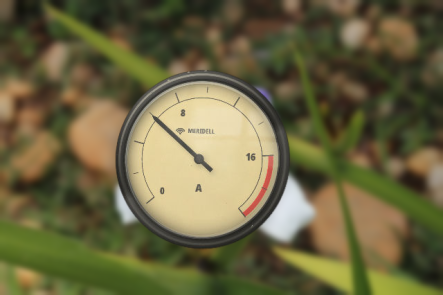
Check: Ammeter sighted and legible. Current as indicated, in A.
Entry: 6 A
